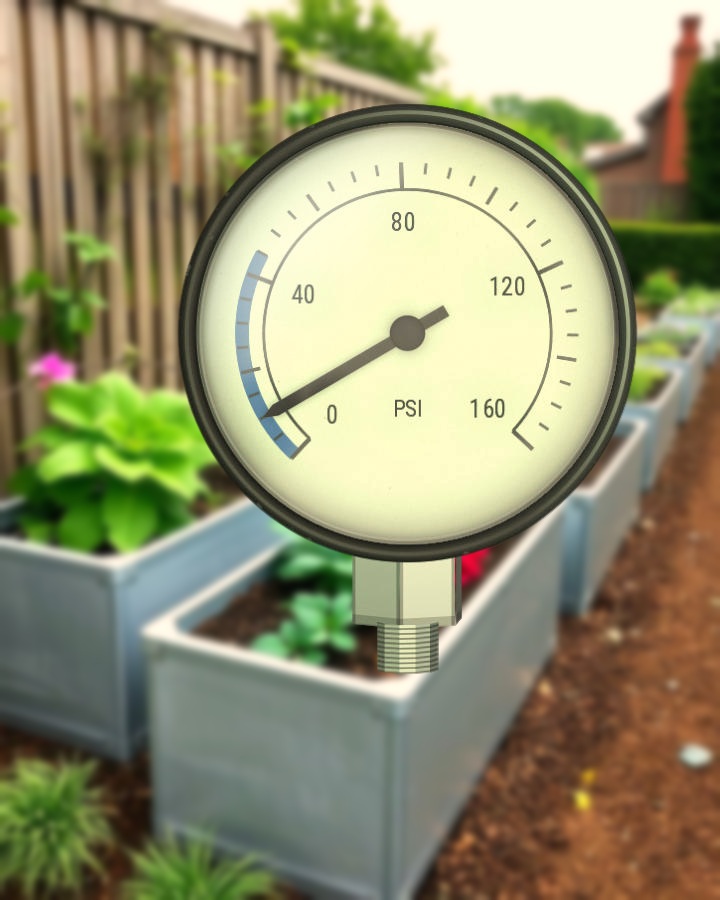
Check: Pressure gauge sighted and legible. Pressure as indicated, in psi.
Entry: 10 psi
